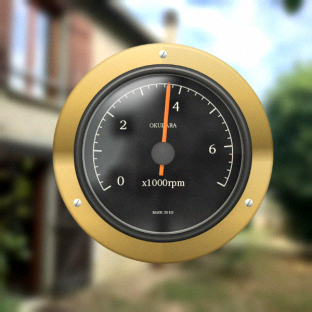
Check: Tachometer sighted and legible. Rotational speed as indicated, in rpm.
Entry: 3700 rpm
